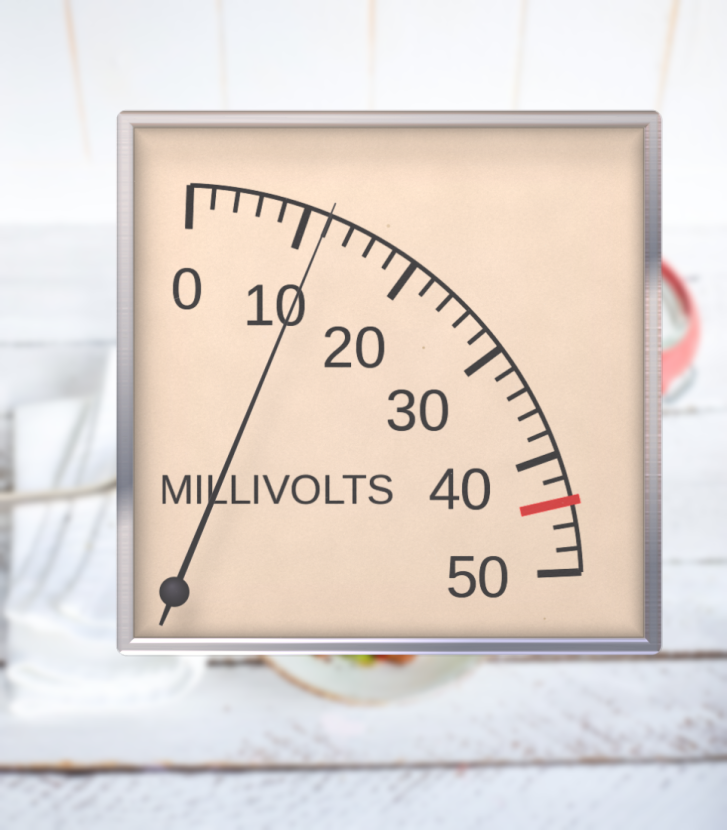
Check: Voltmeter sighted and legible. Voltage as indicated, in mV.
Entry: 12 mV
